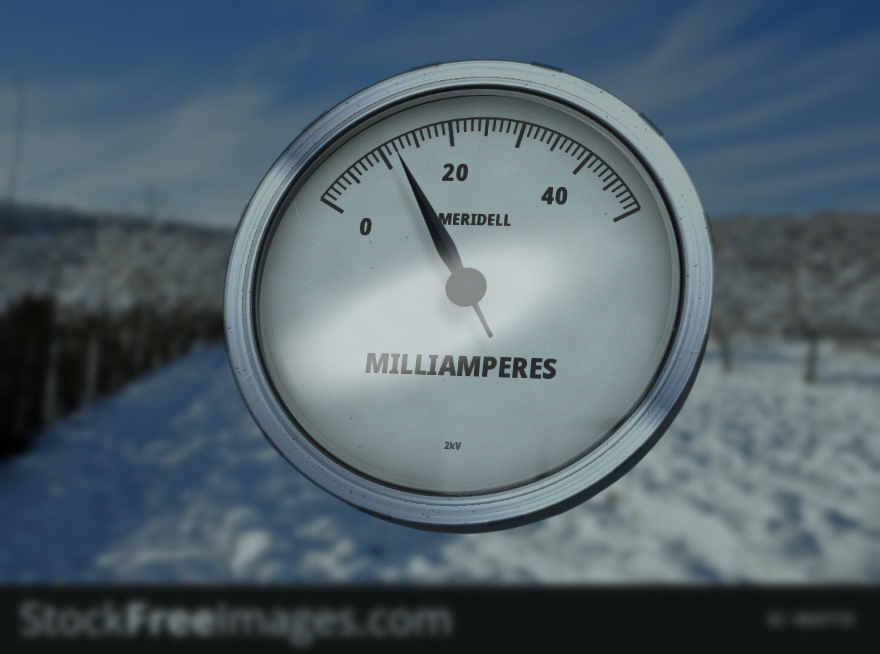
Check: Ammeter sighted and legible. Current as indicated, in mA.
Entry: 12 mA
